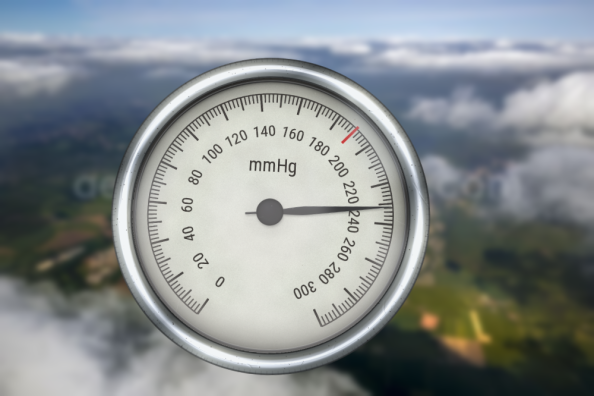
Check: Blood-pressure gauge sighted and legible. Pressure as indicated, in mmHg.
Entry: 232 mmHg
